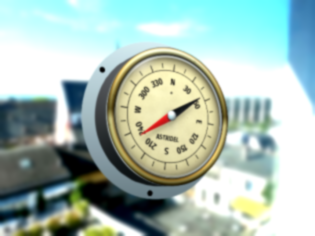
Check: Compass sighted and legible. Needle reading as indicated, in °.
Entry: 232.5 °
